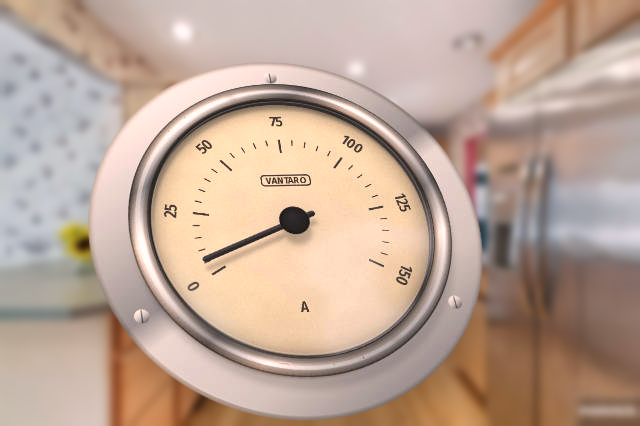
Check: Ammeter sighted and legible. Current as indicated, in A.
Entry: 5 A
